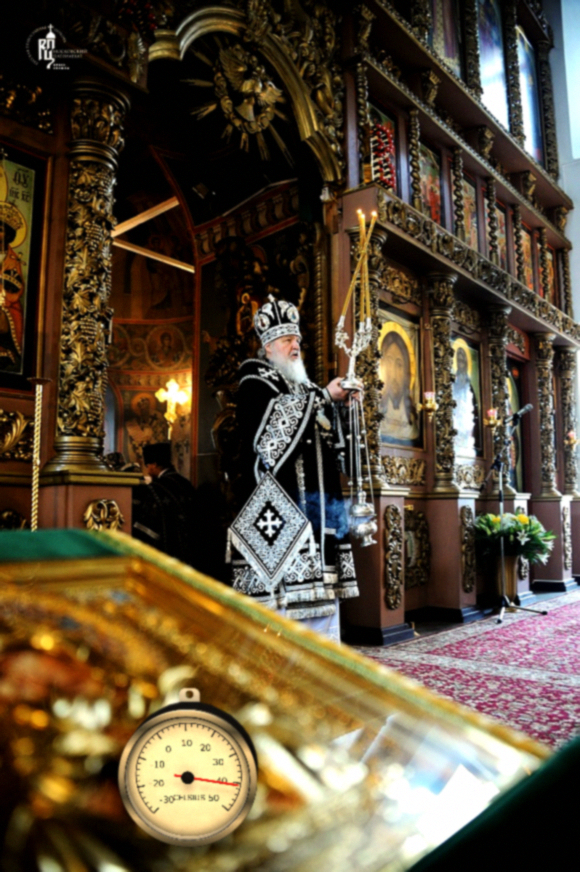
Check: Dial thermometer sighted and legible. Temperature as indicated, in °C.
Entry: 40 °C
